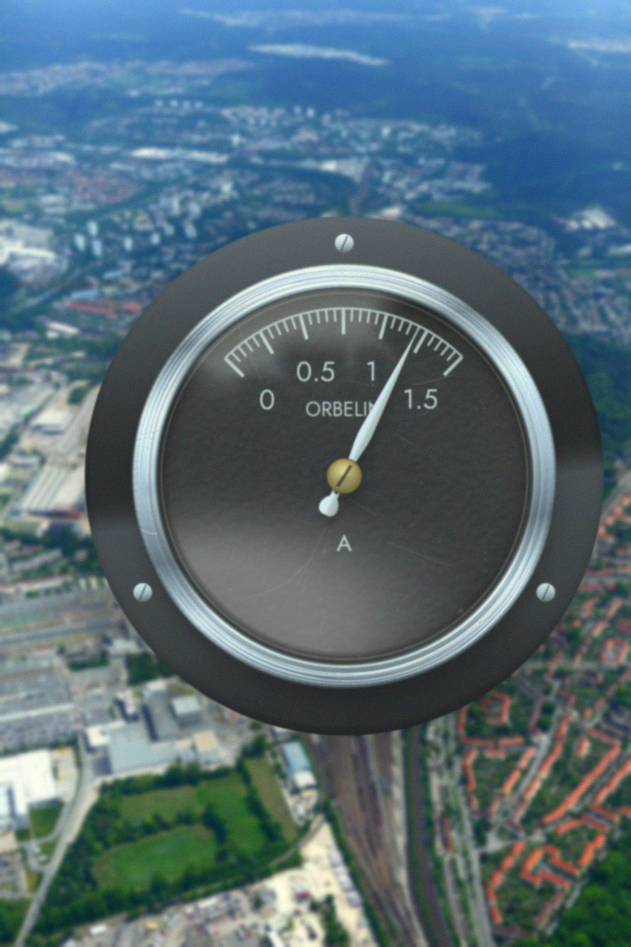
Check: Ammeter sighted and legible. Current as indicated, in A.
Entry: 1.2 A
